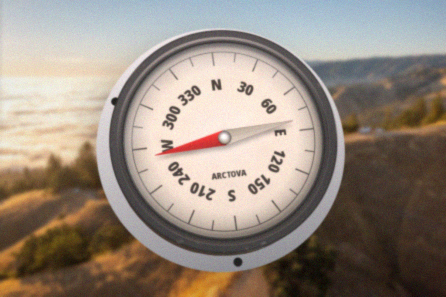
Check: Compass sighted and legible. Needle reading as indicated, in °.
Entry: 262.5 °
